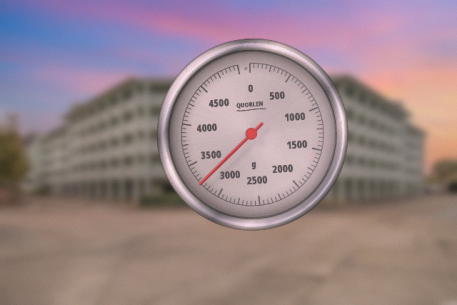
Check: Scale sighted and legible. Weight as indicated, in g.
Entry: 3250 g
